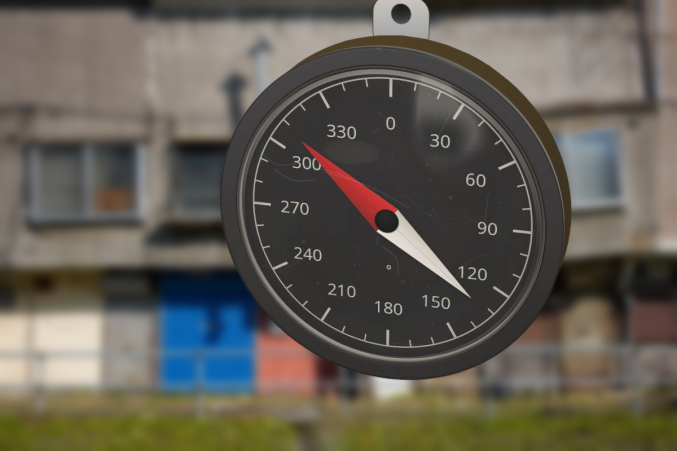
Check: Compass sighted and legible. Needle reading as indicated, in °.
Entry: 310 °
